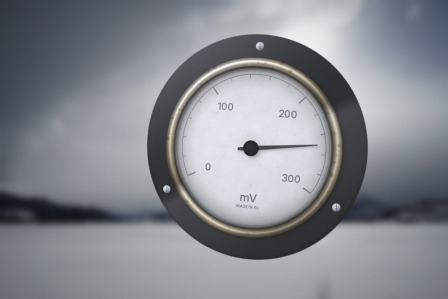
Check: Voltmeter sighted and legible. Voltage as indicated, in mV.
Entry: 250 mV
